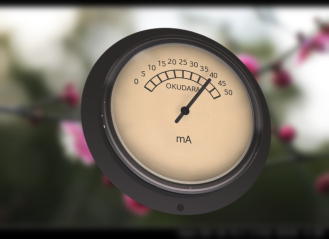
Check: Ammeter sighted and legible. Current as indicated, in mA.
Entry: 40 mA
